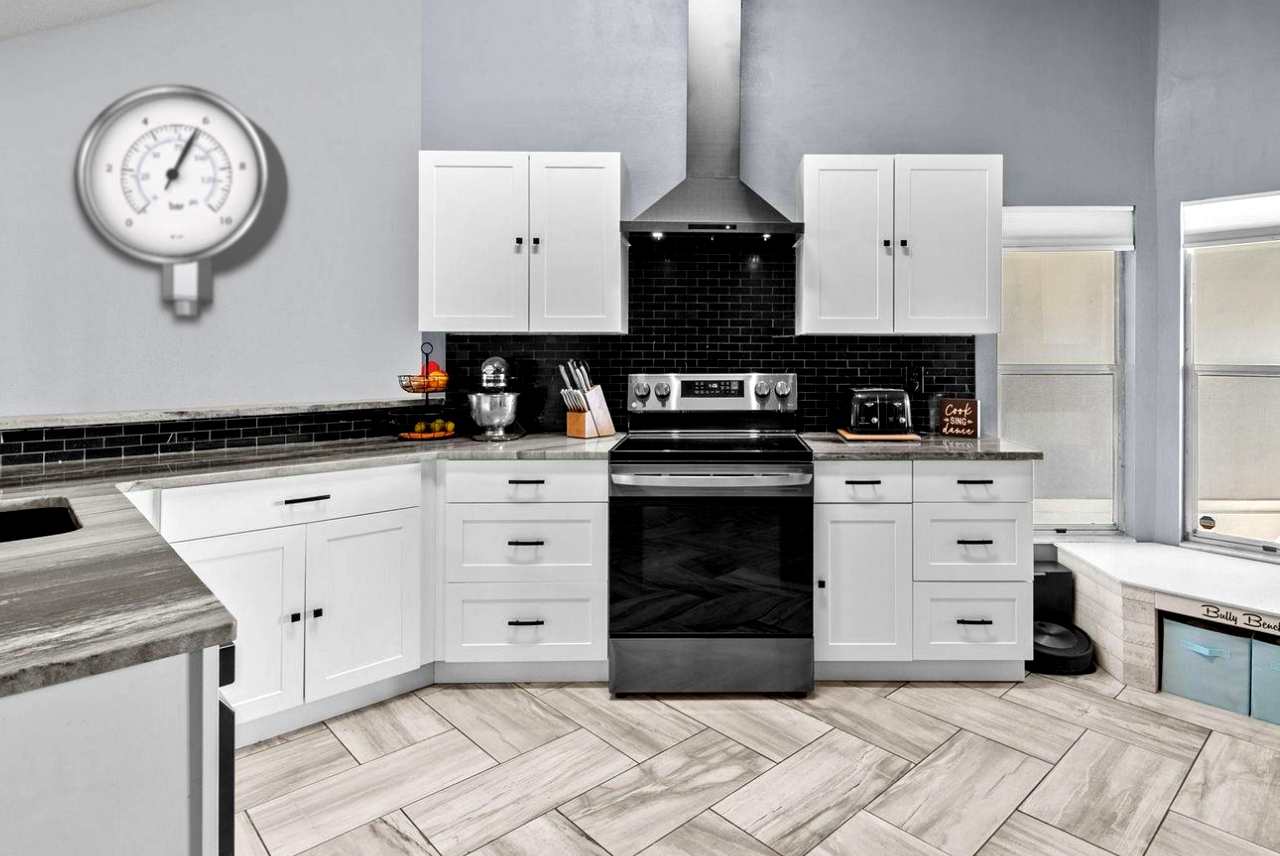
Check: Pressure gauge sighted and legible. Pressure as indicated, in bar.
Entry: 6 bar
